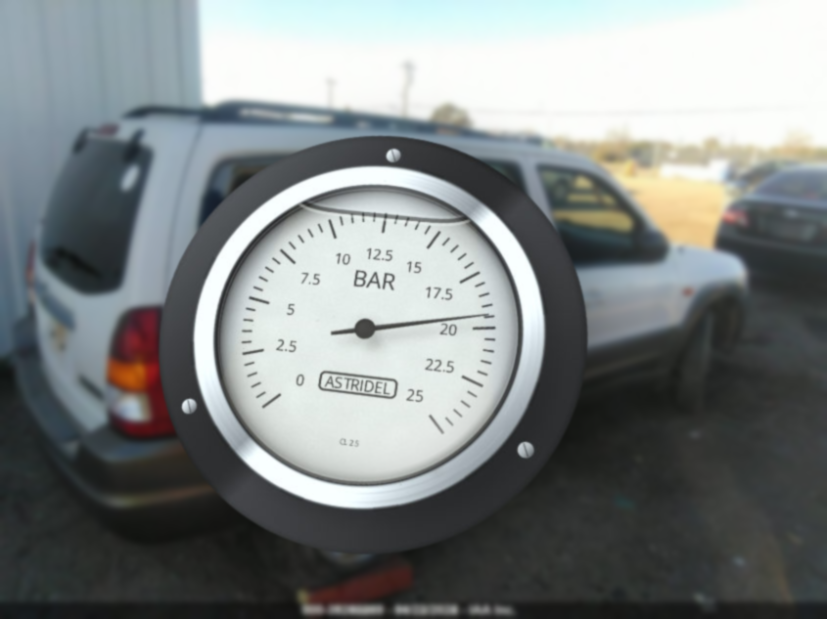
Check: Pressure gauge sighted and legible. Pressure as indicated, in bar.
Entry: 19.5 bar
